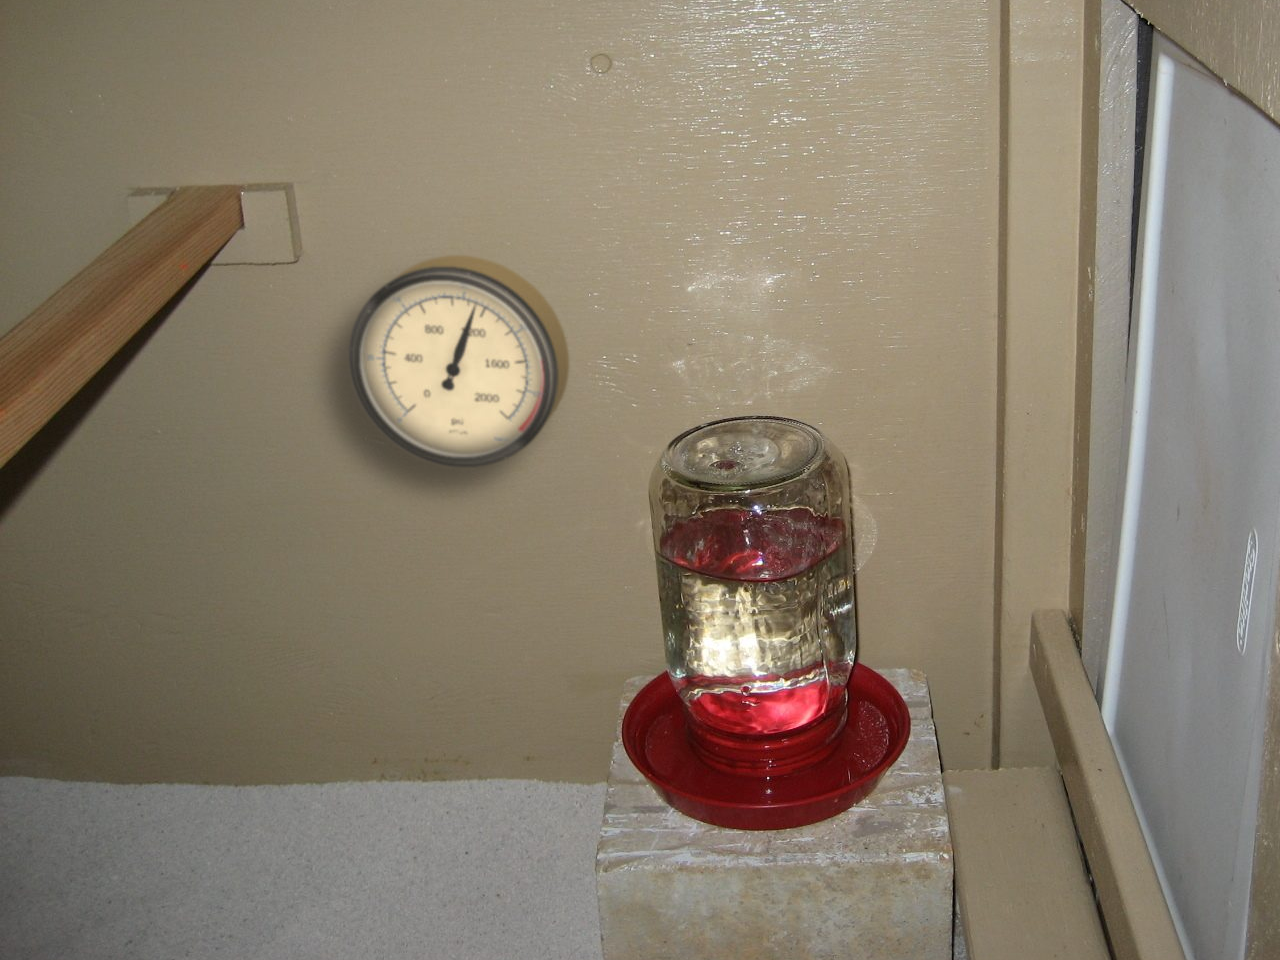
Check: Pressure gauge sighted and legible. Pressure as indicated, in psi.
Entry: 1150 psi
